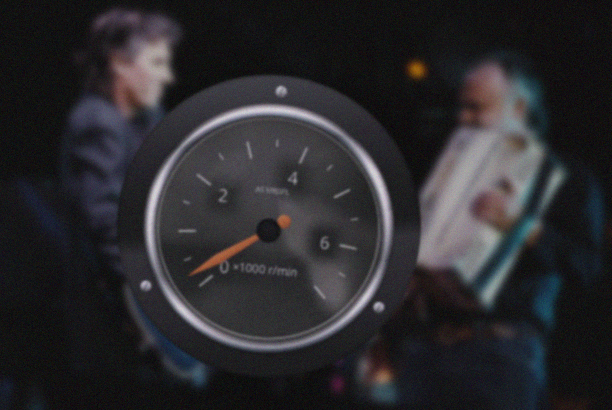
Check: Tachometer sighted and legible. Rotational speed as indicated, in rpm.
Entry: 250 rpm
